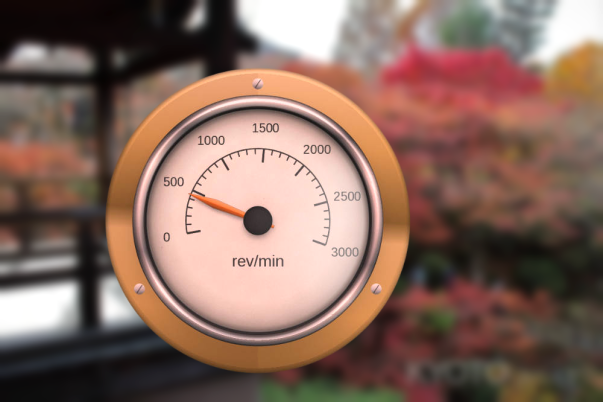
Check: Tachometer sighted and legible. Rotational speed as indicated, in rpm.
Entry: 450 rpm
